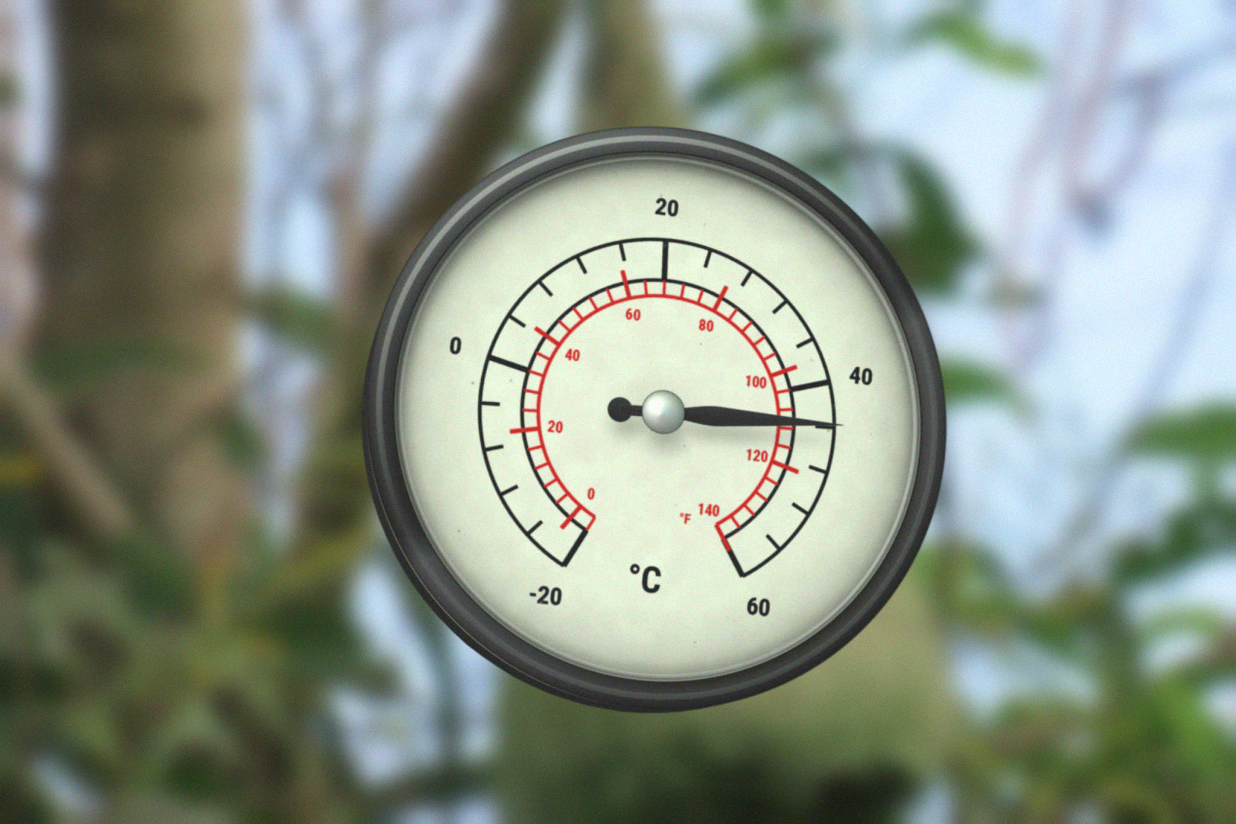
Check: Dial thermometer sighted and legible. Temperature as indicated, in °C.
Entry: 44 °C
